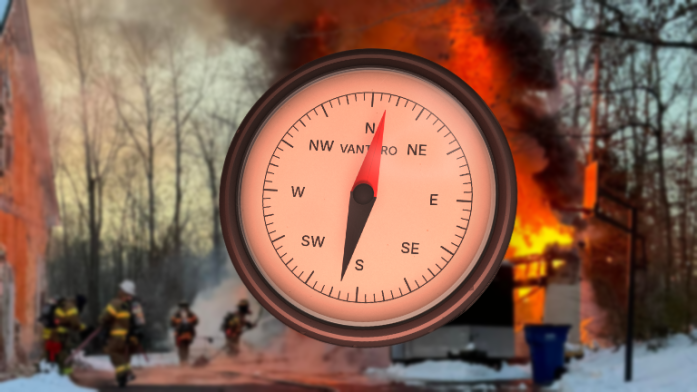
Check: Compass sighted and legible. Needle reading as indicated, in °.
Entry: 10 °
